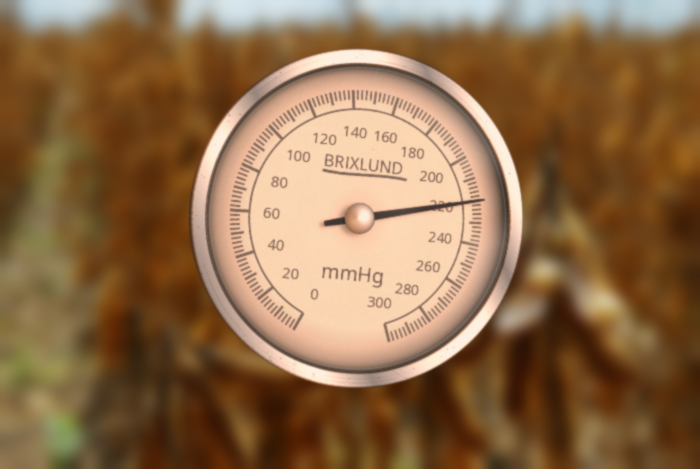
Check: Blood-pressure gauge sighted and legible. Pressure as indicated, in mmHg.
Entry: 220 mmHg
